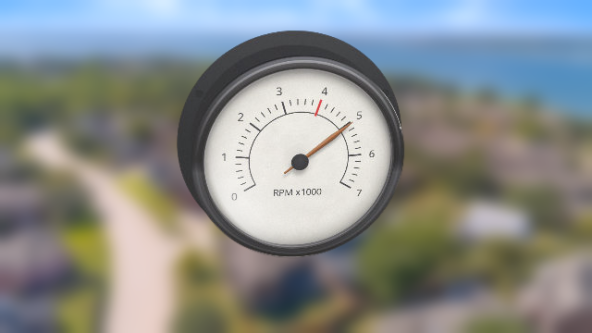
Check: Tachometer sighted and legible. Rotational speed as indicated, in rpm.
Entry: 5000 rpm
